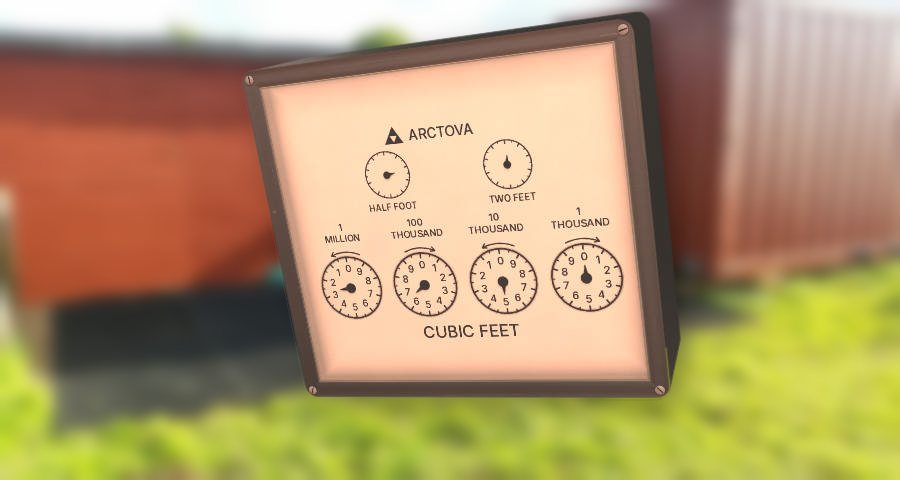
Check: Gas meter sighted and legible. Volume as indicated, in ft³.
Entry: 265000 ft³
